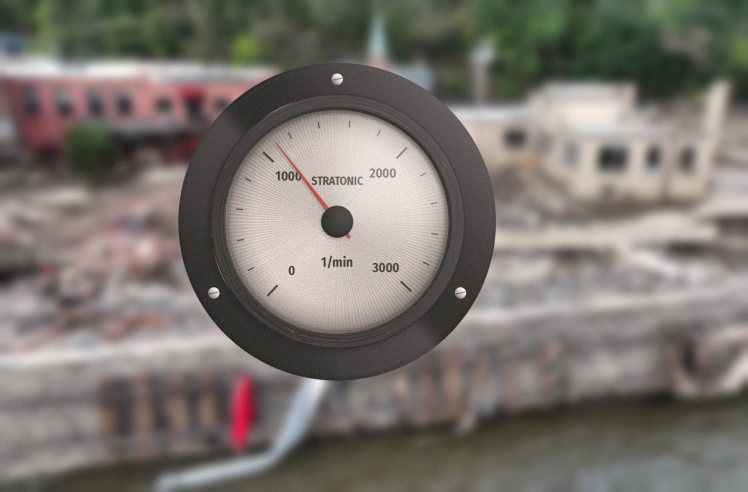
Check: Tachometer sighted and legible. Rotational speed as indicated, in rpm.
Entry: 1100 rpm
